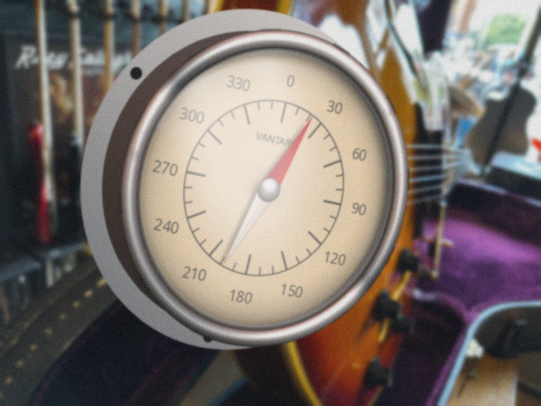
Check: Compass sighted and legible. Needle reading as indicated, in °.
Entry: 20 °
